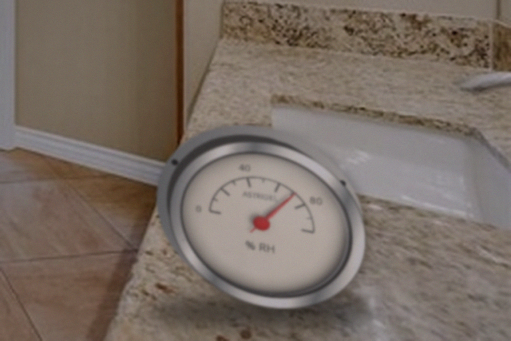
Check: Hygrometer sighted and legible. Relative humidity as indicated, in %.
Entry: 70 %
